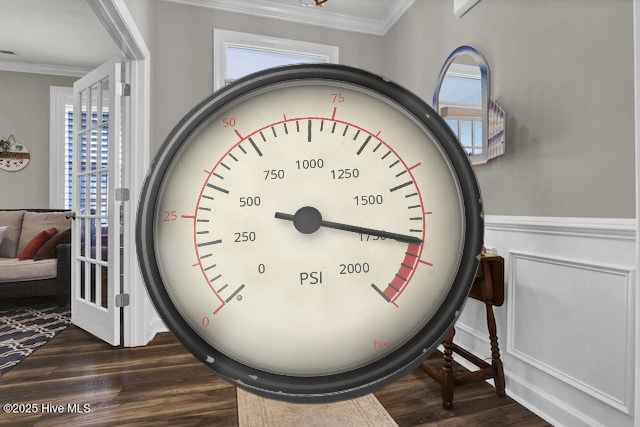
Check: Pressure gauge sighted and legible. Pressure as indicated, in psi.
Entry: 1750 psi
